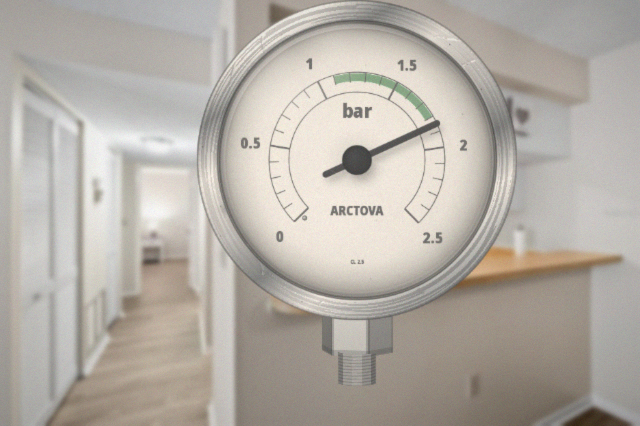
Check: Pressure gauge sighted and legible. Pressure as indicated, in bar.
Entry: 1.85 bar
